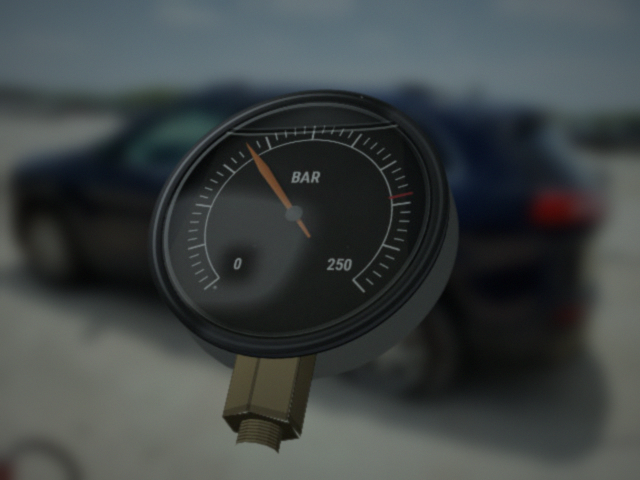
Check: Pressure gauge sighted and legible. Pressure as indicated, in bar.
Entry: 90 bar
